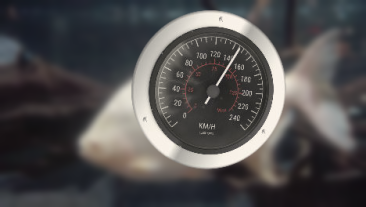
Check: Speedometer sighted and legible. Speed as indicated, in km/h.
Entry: 145 km/h
